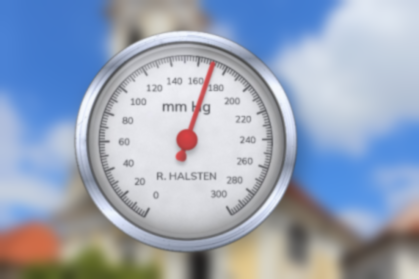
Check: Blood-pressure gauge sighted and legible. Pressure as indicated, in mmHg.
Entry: 170 mmHg
